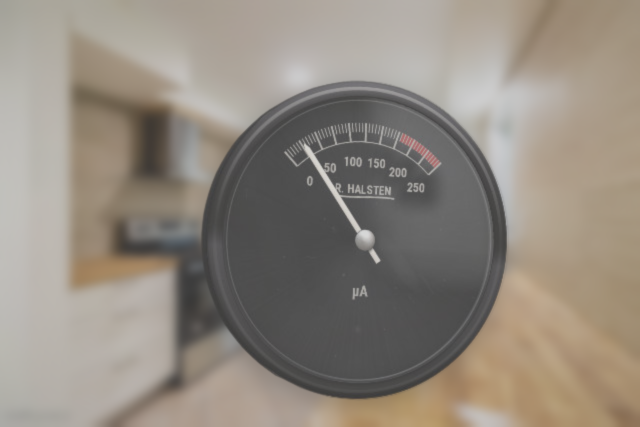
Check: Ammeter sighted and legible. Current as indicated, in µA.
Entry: 25 µA
